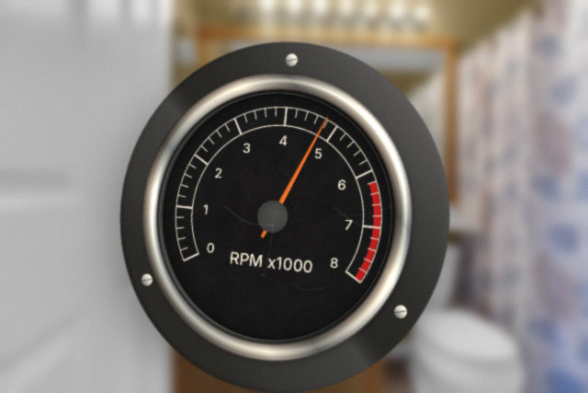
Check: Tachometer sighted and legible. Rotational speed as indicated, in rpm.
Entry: 4800 rpm
